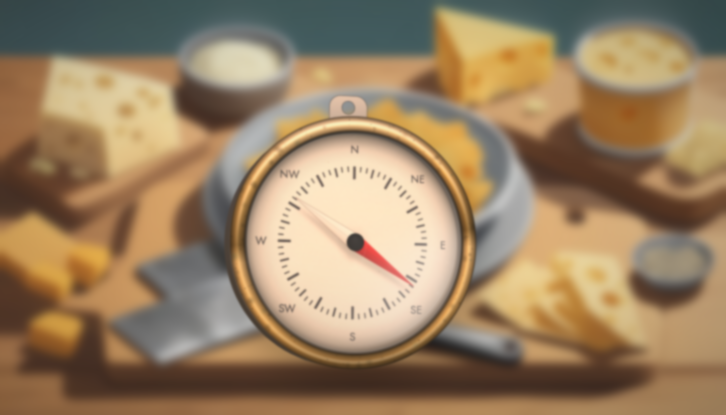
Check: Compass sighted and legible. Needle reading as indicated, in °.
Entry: 125 °
